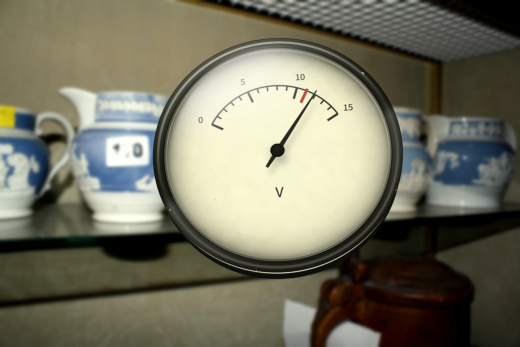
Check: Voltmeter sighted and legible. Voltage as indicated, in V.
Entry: 12 V
